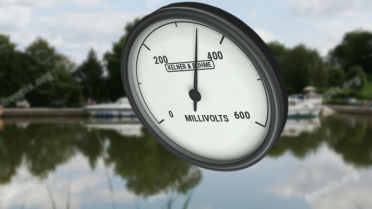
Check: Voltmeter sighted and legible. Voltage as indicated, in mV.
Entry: 350 mV
